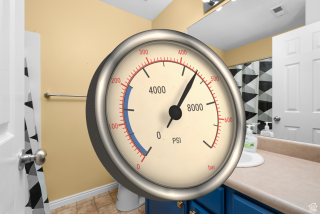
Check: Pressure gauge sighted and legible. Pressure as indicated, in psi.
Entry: 6500 psi
